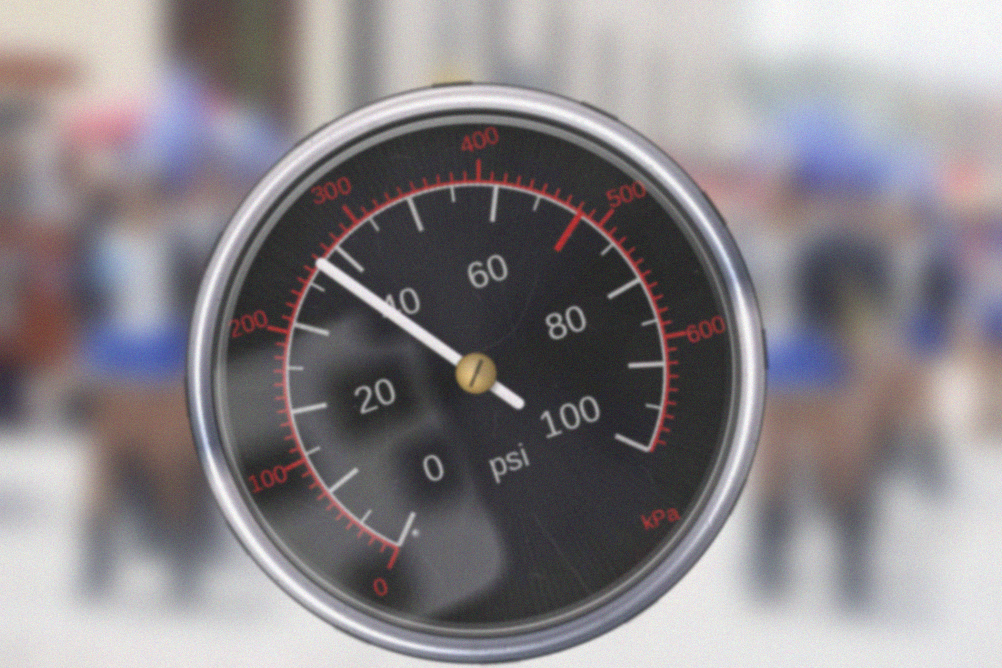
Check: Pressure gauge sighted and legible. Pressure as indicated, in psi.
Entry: 37.5 psi
